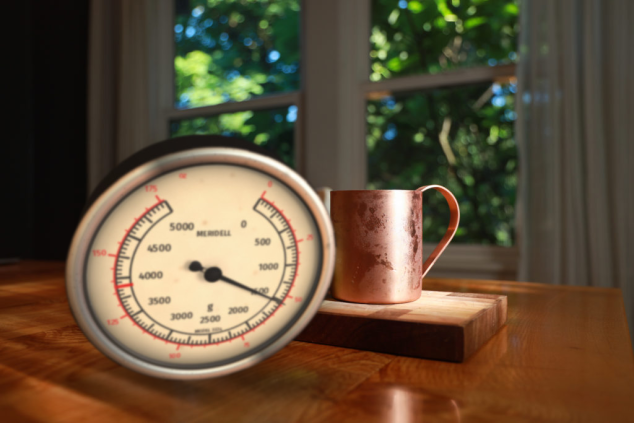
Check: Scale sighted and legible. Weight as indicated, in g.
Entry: 1500 g
